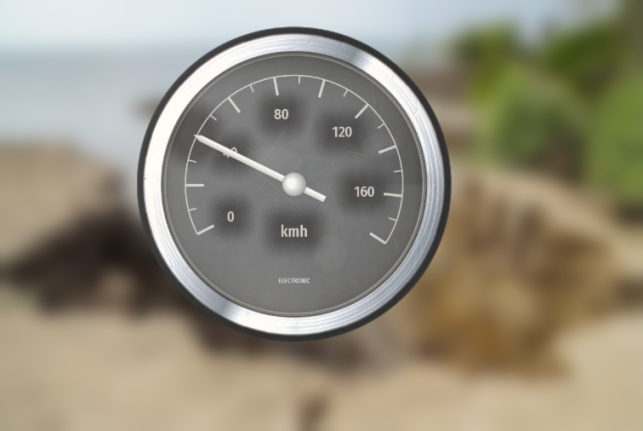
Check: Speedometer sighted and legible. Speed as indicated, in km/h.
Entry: 40 km/h
